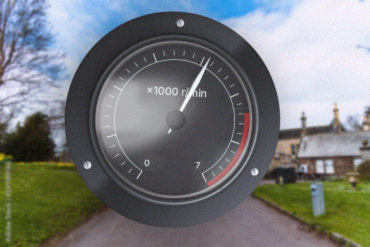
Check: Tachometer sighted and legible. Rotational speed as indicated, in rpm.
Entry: 4100 rpm
